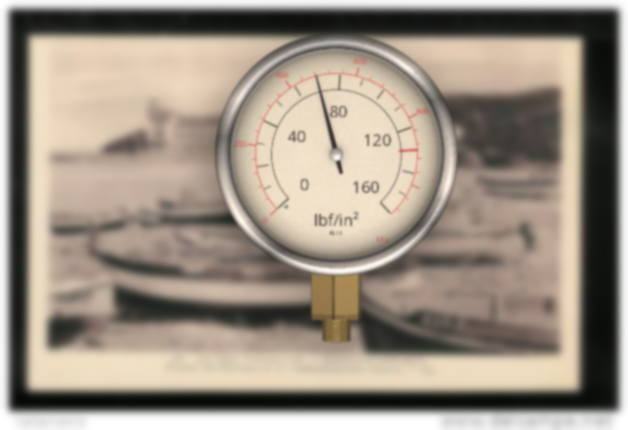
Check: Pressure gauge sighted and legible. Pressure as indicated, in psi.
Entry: 70 psi
